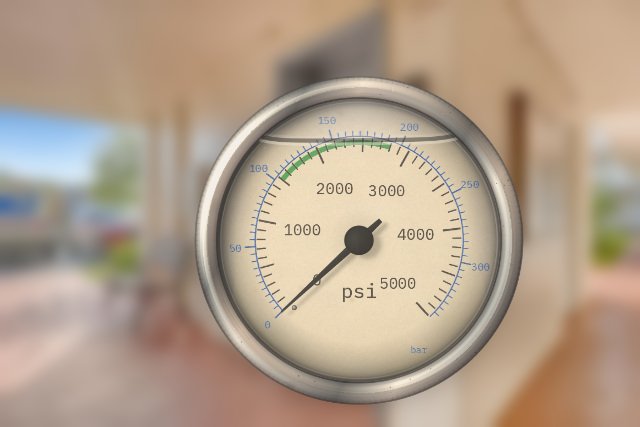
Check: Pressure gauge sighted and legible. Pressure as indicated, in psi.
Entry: 0 psi
